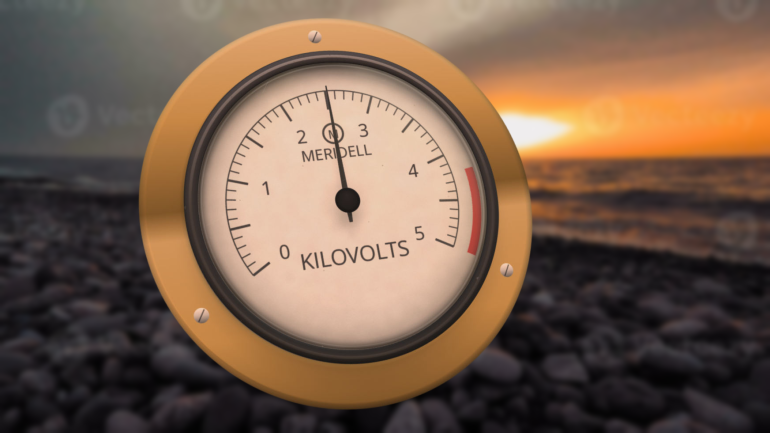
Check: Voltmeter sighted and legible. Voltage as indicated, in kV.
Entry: 2.5 kV
